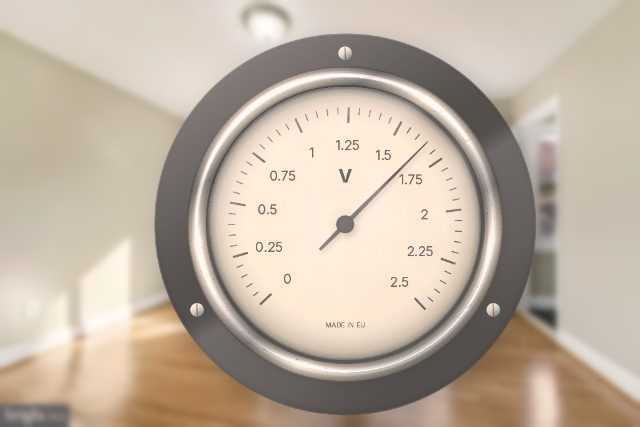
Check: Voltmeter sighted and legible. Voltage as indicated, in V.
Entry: 1.65 V
